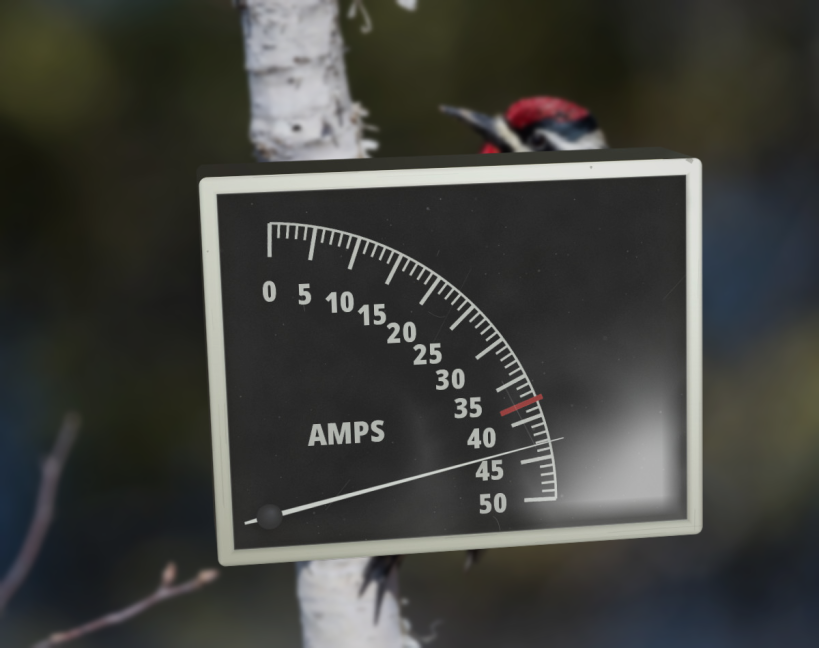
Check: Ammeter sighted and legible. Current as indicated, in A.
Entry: 43 A
